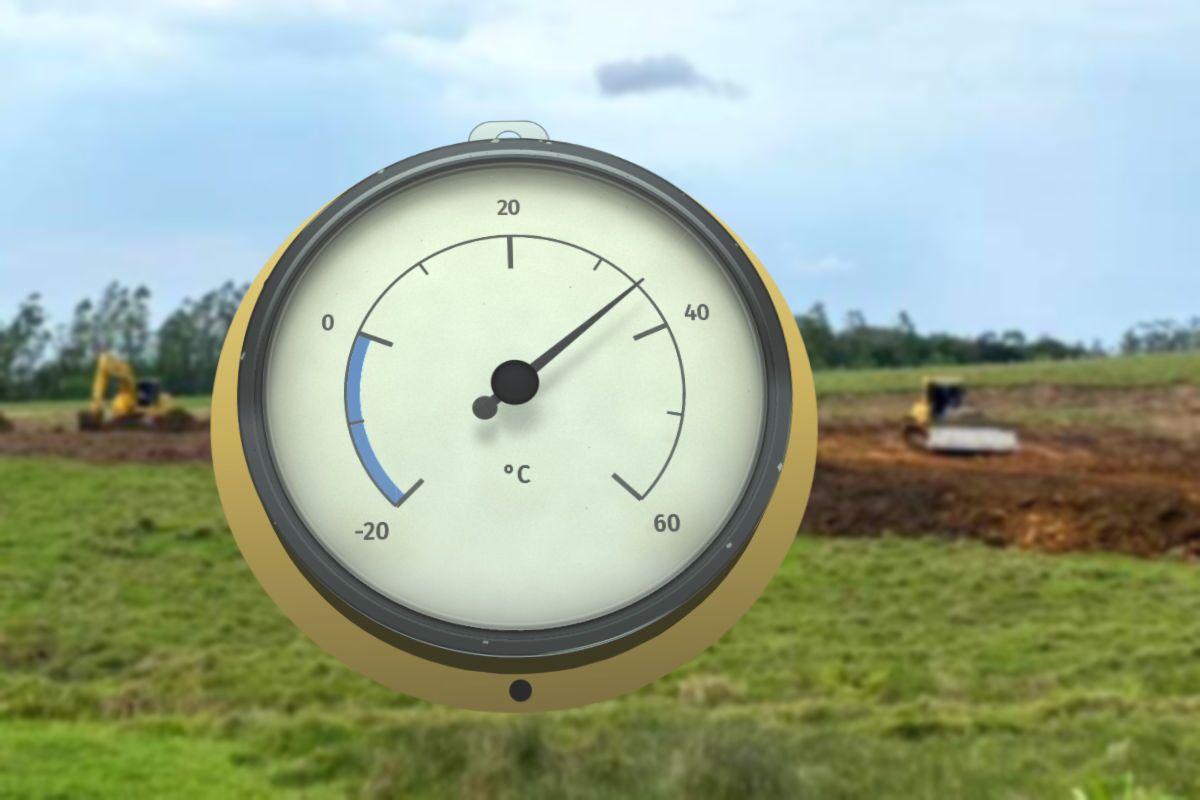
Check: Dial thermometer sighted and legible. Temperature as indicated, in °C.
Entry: 35 °C
